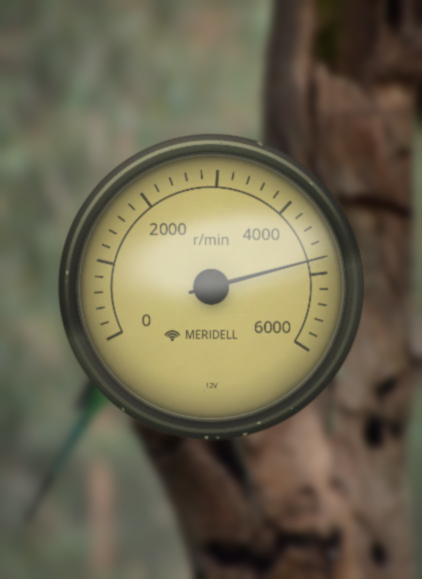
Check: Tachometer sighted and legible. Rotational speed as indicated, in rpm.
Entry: 4800 rpm
